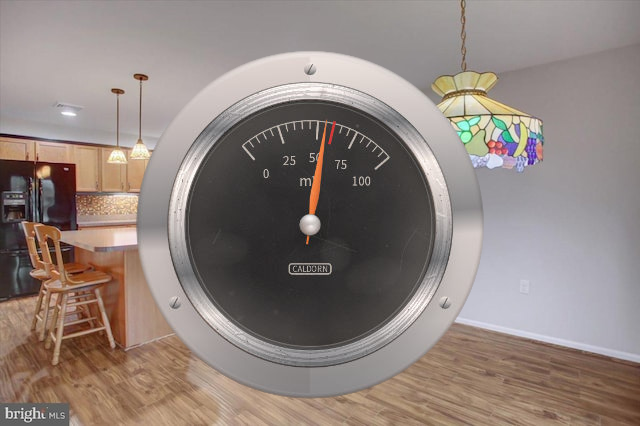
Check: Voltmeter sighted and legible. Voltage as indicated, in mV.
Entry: 55 mV
